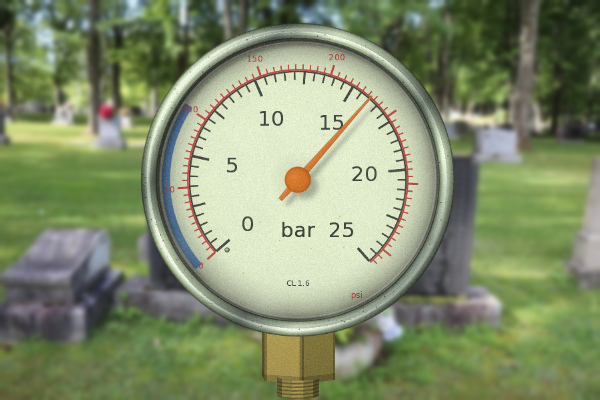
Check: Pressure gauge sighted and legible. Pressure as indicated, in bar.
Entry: 16 bar
